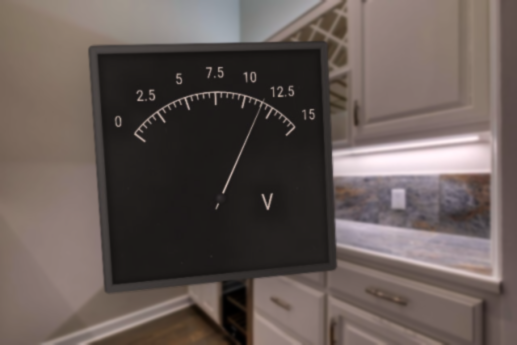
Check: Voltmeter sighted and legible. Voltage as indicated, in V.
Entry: 11.5 V
